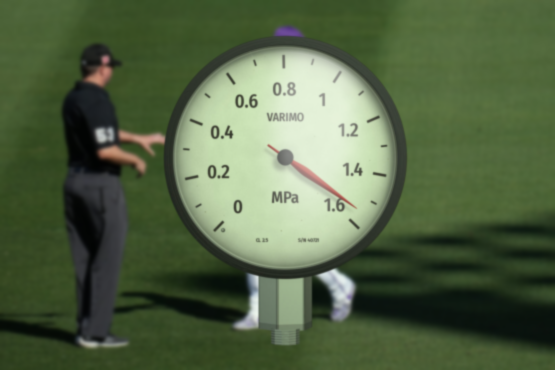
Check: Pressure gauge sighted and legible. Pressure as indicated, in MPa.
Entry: 1.55 MPa
